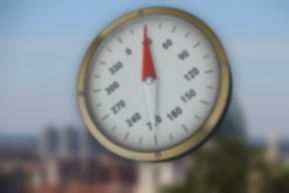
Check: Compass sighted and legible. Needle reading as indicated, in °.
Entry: 30 °
